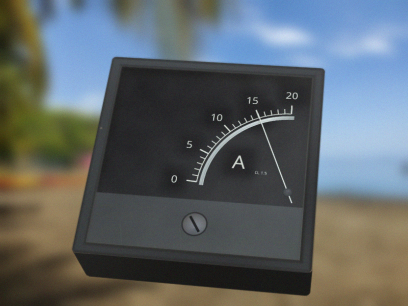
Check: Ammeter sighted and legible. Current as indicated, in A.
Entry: 15 A
